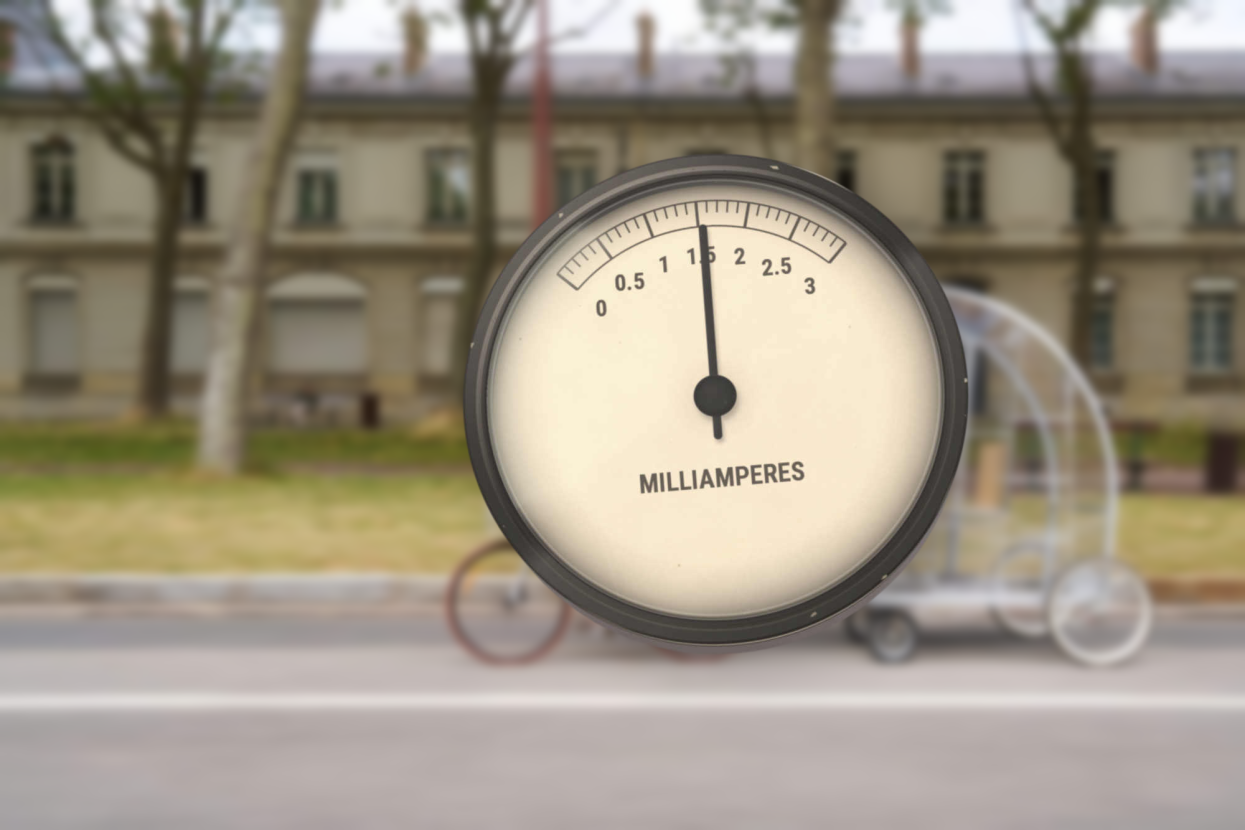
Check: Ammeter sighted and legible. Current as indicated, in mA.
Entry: 1.55 mA
